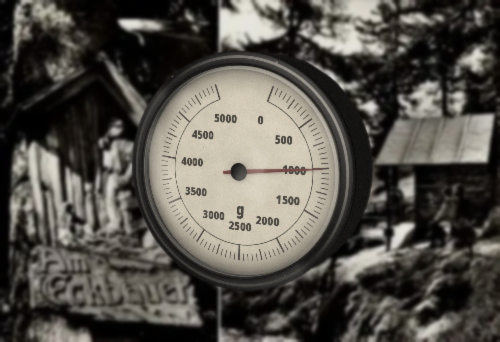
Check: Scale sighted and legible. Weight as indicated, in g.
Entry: 1000 g
